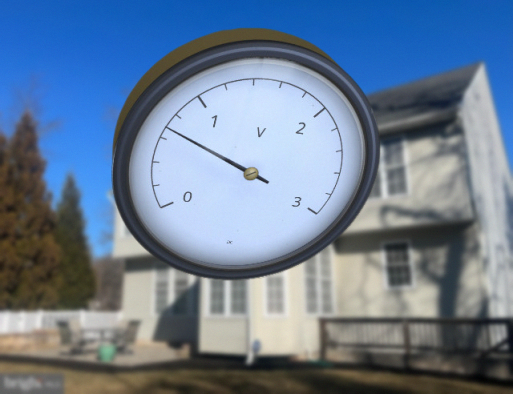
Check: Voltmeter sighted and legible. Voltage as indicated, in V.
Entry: 0.7 V
